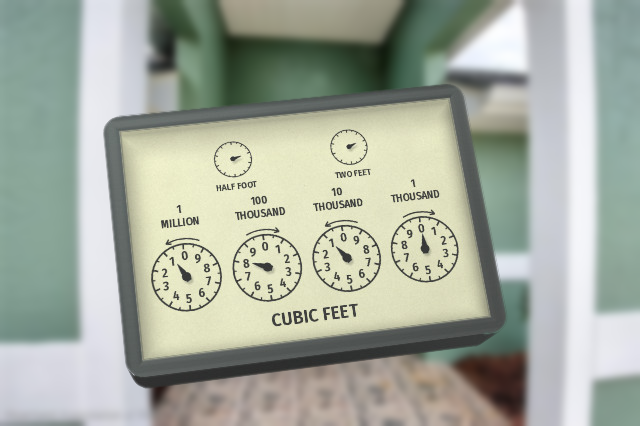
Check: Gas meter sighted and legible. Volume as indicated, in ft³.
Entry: 81000 ft³
